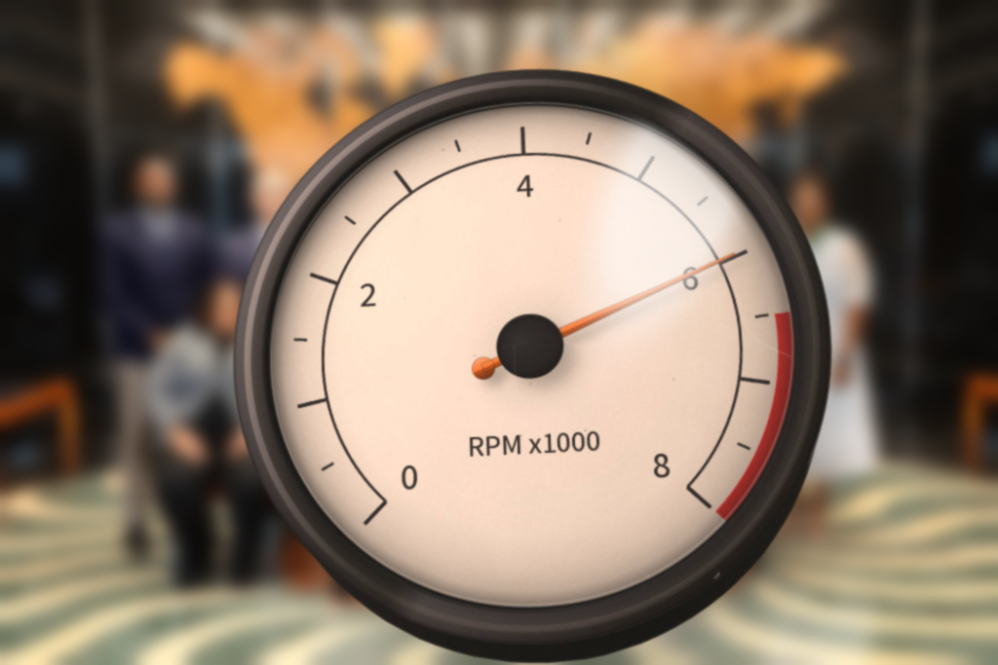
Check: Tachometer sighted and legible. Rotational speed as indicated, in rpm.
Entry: 6000 rpm
